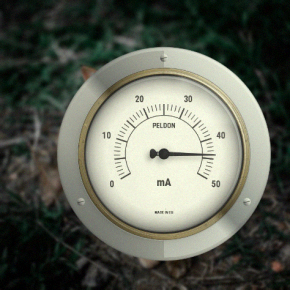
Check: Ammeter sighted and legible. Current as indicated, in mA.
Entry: 44 mA
